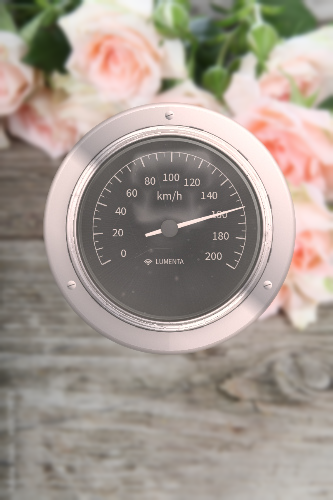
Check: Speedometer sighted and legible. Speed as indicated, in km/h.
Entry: 160 km/h
